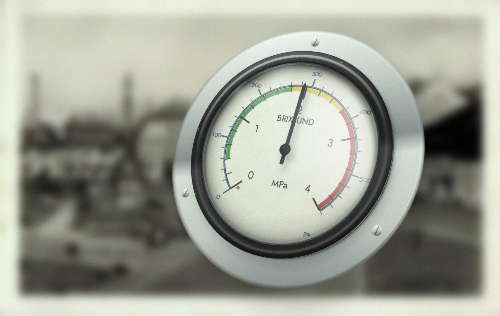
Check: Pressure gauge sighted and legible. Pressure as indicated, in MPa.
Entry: 2 MPa
